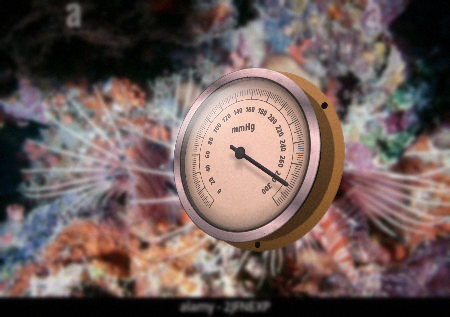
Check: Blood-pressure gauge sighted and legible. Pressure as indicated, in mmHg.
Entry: 280 mmHg
